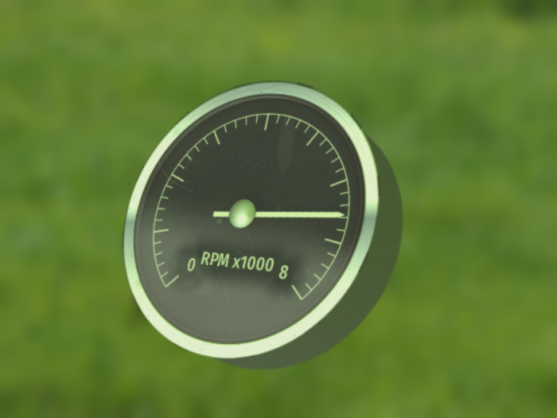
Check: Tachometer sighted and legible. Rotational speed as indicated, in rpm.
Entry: 6600 rpm
